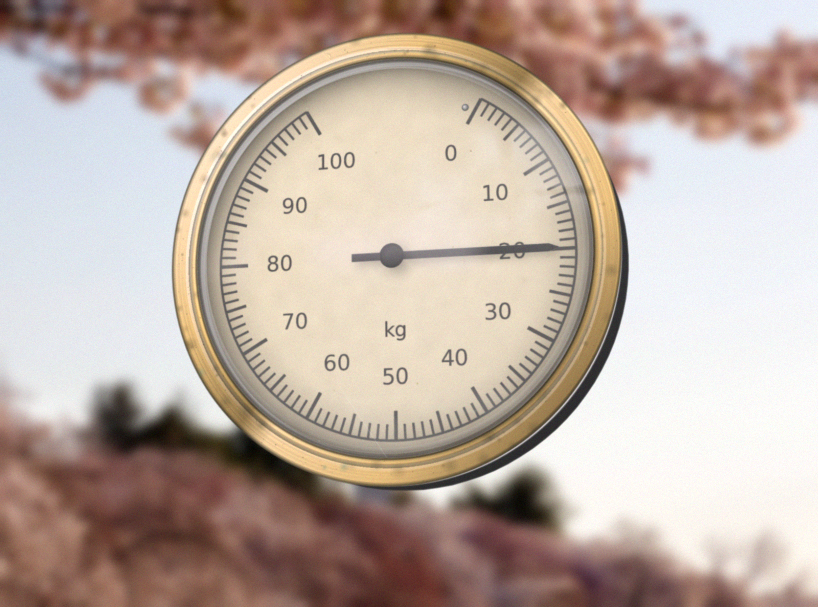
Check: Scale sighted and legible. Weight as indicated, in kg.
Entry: 20 kg
